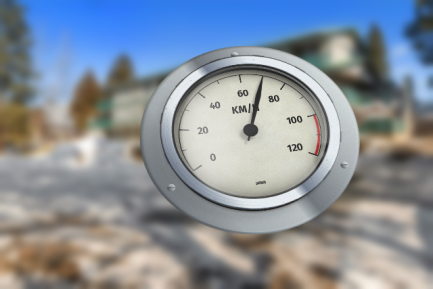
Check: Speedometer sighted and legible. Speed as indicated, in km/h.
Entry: 70 km/h
